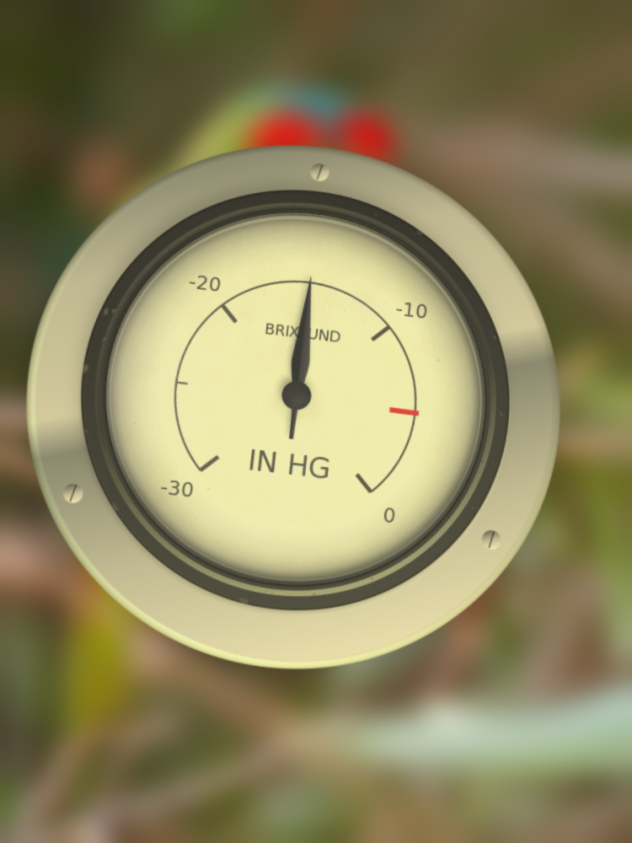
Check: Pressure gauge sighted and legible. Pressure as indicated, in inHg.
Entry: -15 inHg
